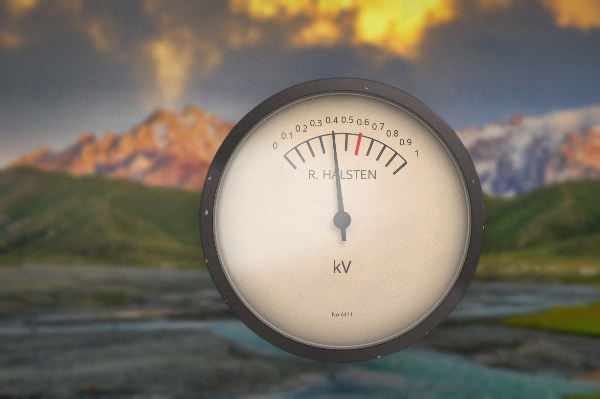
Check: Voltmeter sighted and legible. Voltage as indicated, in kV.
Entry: 0.4 kV
